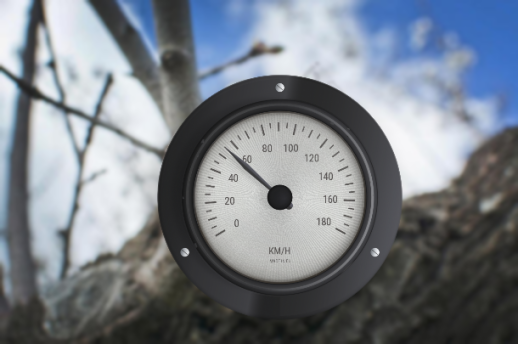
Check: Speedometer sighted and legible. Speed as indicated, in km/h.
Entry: 55 km/h
